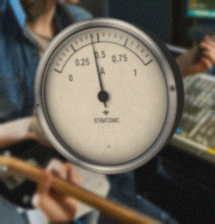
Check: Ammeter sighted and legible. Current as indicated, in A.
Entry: 0.45 A
